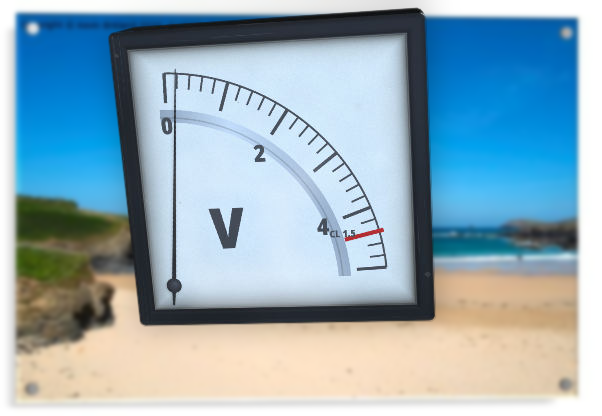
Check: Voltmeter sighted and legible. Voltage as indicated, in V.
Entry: 0.2 V
